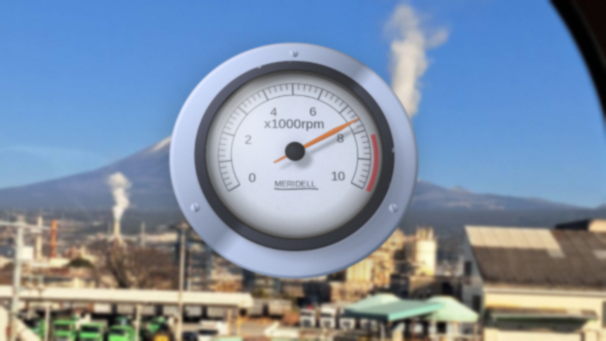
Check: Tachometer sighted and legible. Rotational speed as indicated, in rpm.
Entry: 7600 rpm
